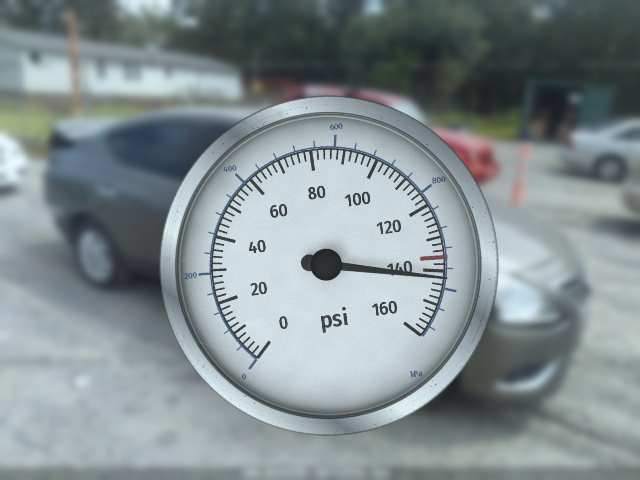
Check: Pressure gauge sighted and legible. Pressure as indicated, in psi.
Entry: 142 psi
